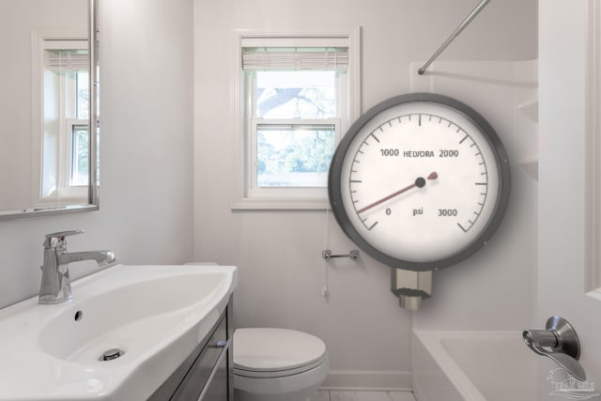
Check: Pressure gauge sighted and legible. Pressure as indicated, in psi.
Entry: 200 psi
